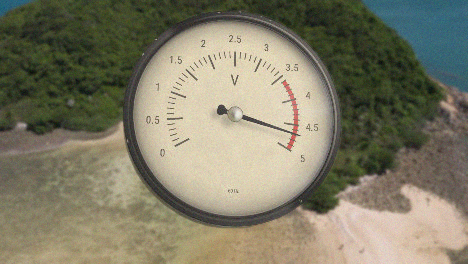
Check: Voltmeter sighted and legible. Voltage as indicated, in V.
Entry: 4.7 V
